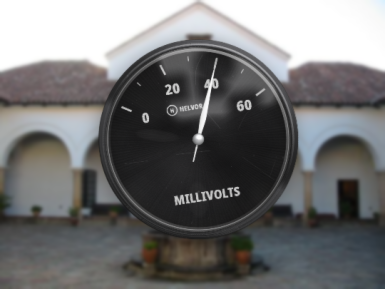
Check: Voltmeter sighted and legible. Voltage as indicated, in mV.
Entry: 40 mV
